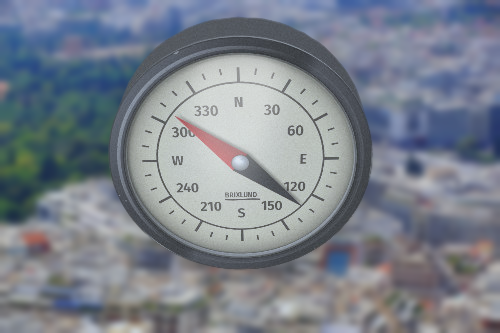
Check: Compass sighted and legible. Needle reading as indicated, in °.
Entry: 310 °
